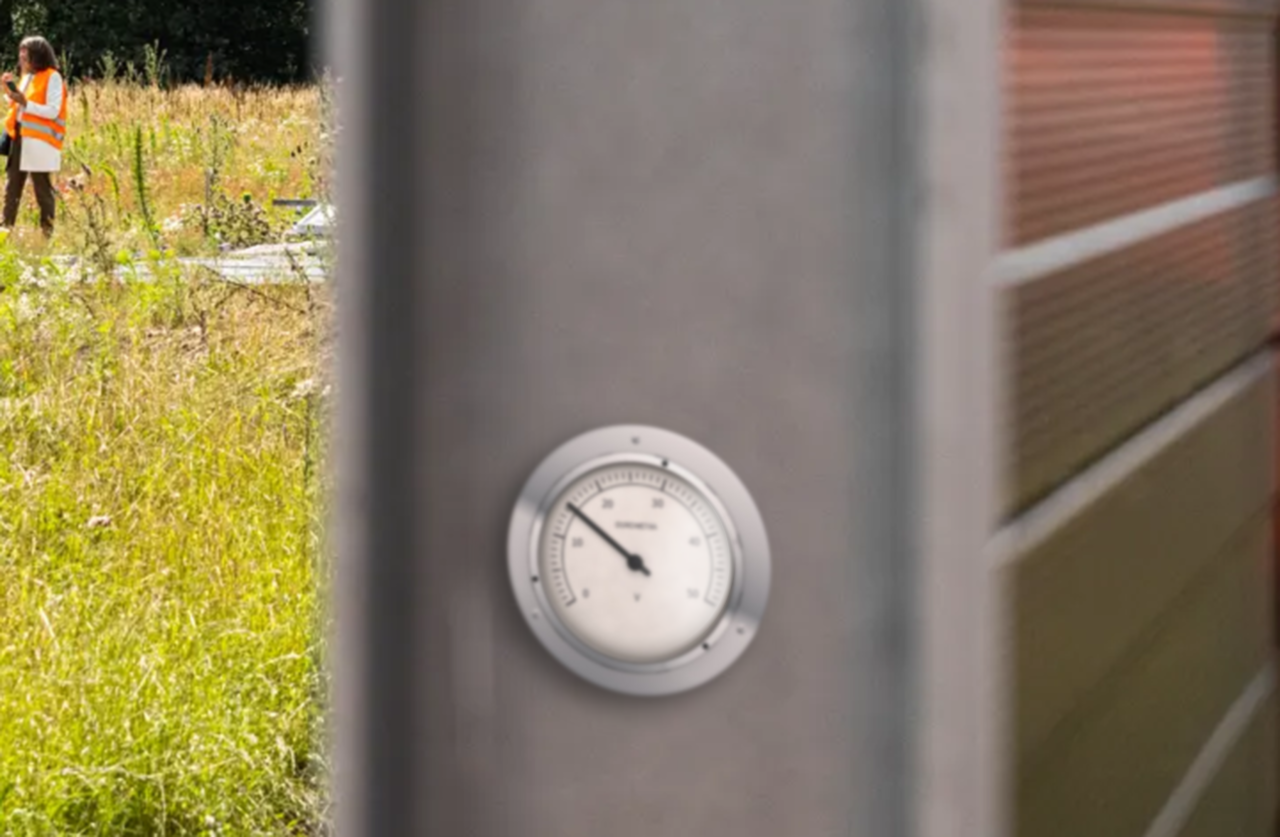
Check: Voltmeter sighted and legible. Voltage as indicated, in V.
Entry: 15 V
